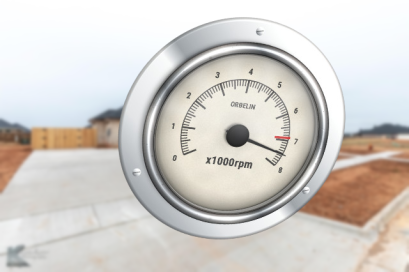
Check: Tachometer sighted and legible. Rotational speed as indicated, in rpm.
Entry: 7500 rpm
